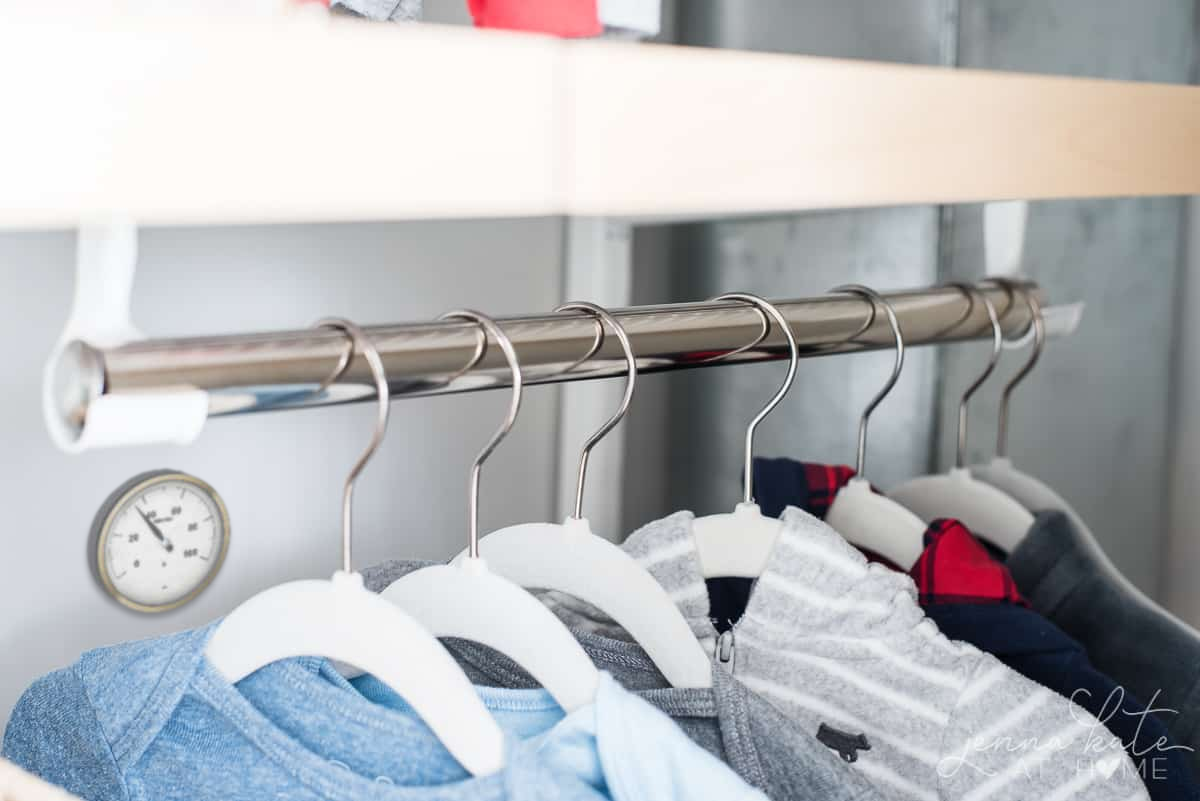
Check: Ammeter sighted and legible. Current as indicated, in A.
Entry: 35 A
